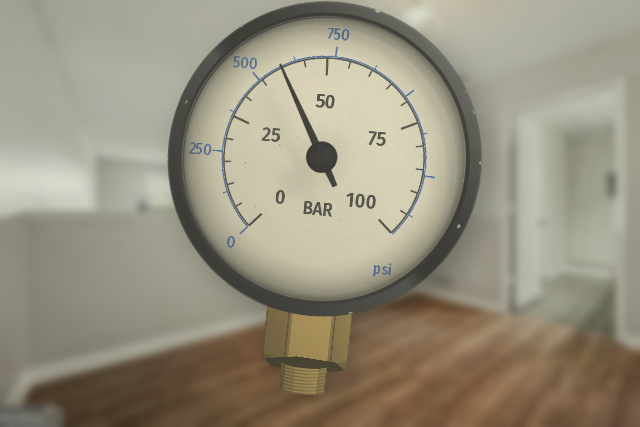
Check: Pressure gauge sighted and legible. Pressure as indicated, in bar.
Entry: 40 bar
